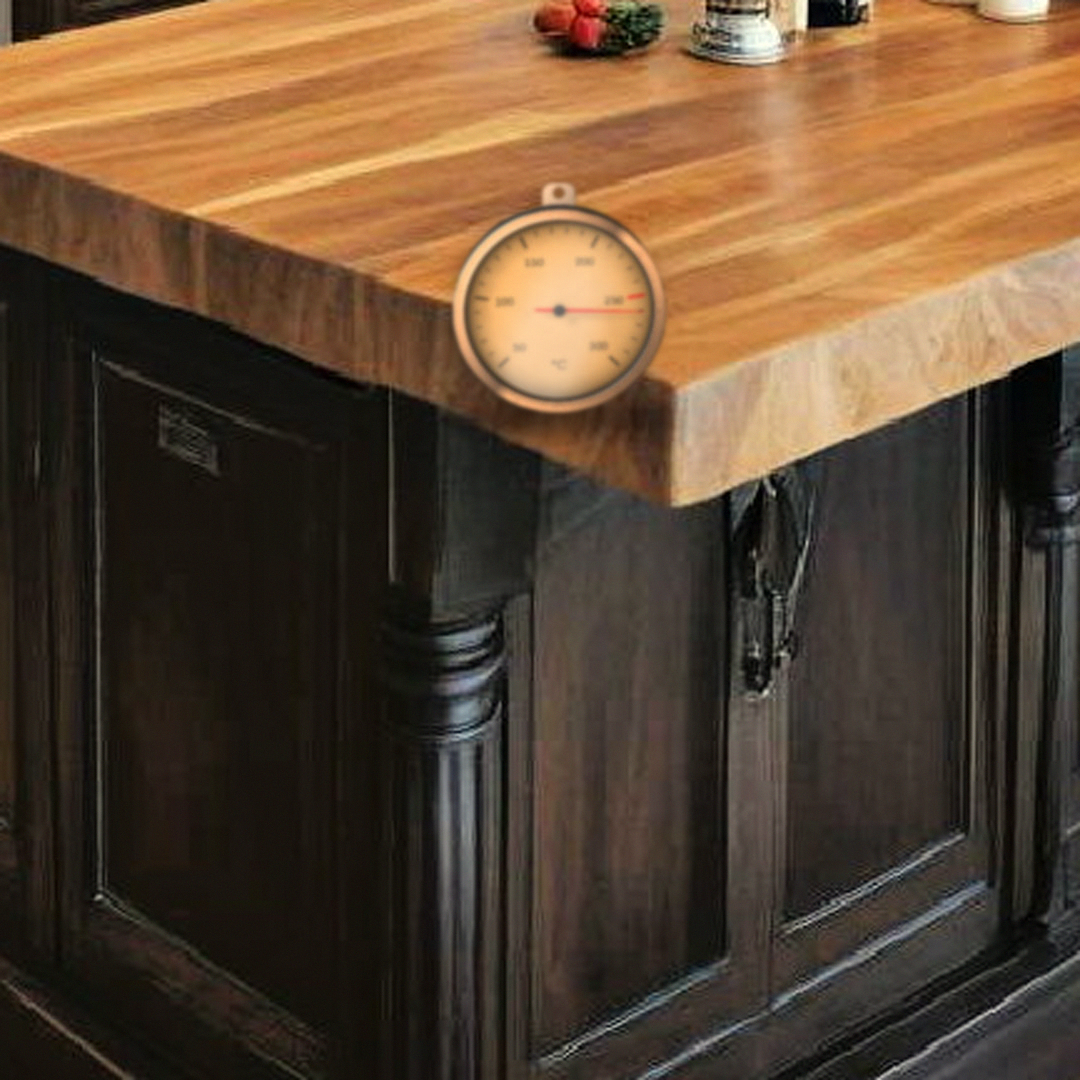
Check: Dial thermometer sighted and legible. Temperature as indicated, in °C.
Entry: 260 °C
